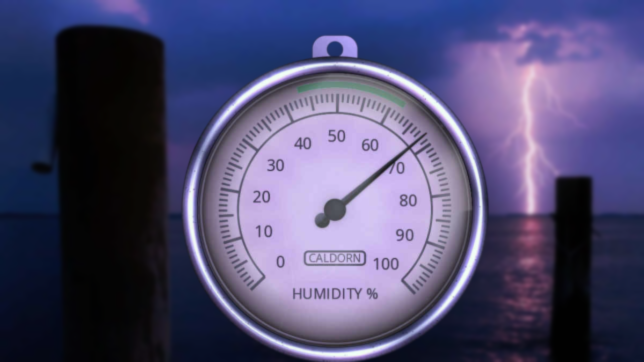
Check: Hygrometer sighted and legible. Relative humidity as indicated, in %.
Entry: 68 %
